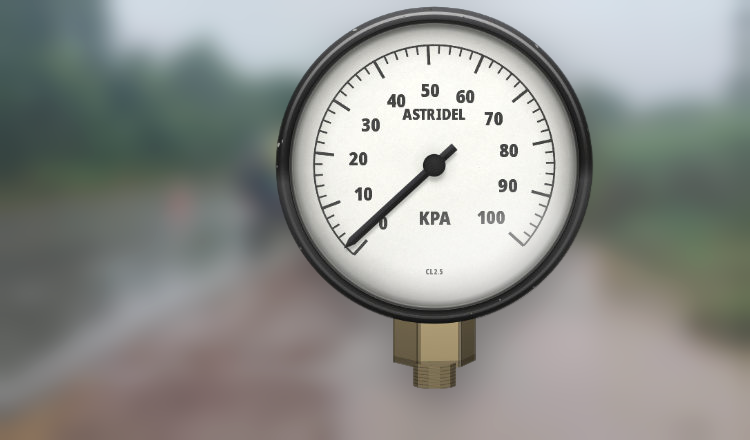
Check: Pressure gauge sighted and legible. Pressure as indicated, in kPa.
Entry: 2 kPa
